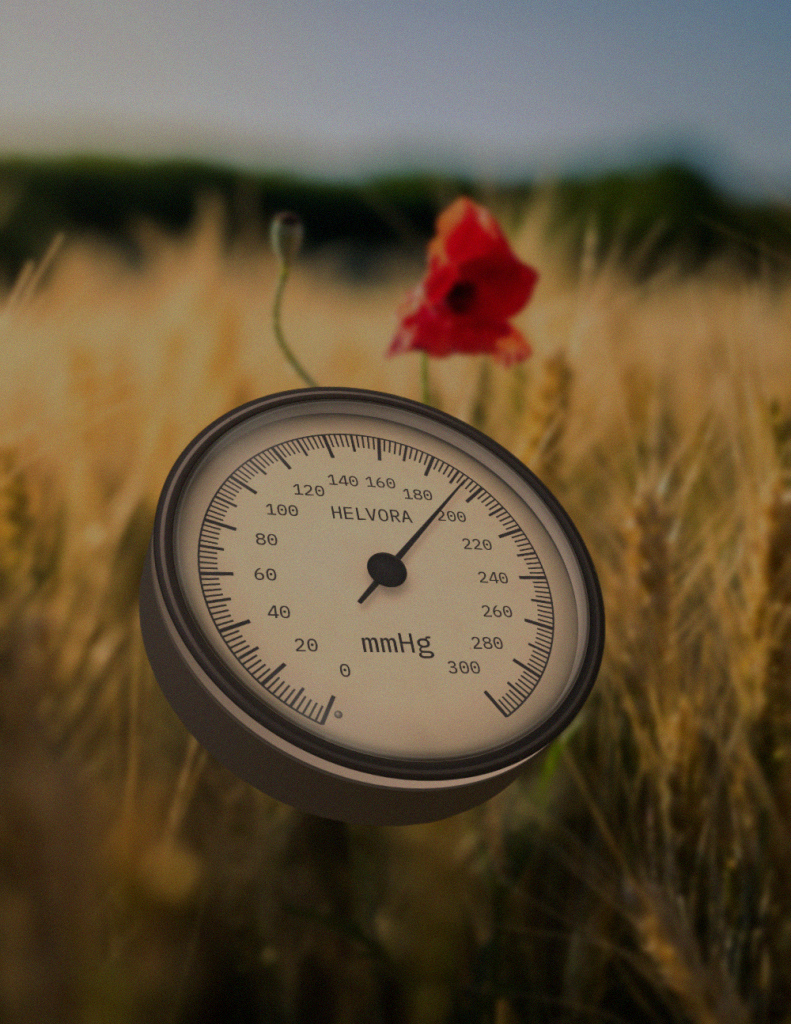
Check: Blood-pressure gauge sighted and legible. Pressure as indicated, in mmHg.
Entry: 194 mmHg
